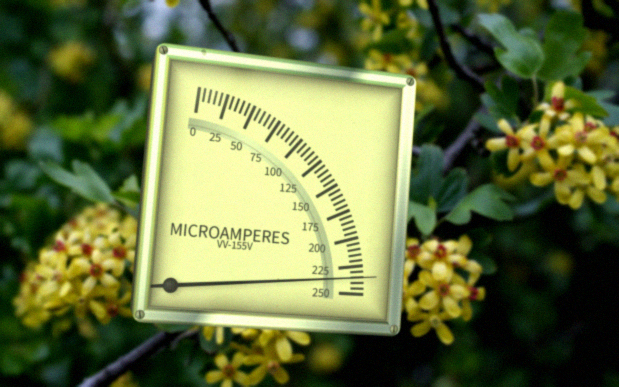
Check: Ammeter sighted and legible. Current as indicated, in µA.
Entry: 235 µA
